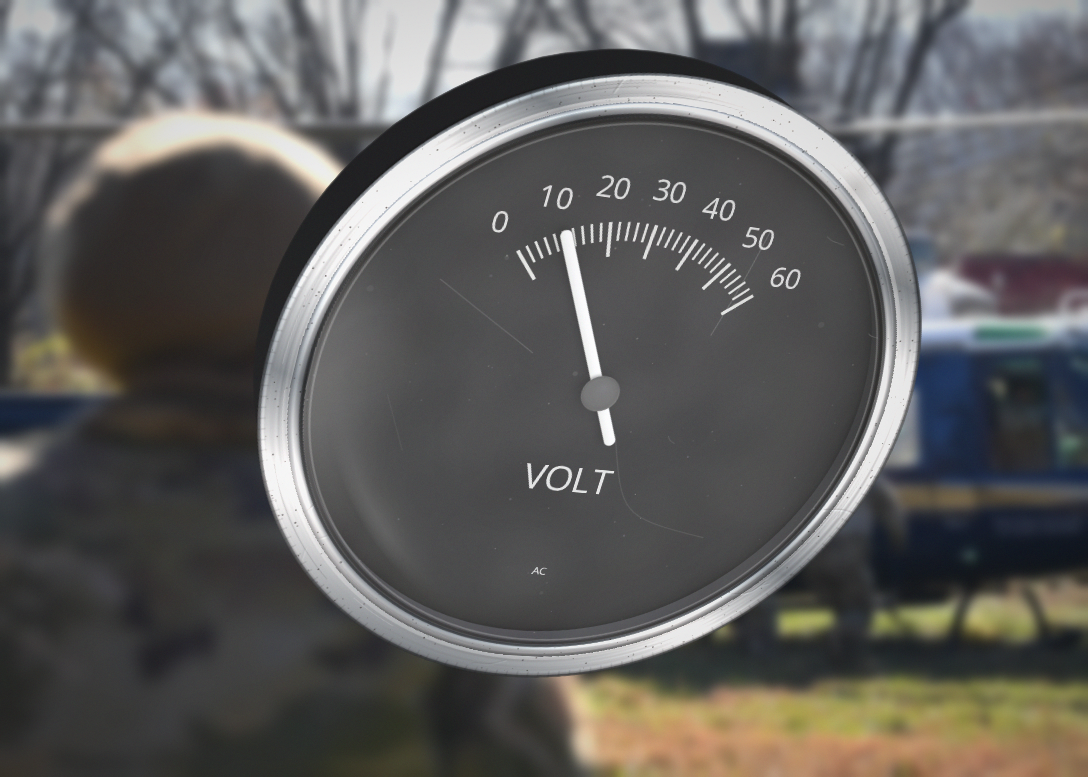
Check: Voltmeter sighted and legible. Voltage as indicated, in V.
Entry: 10 V
